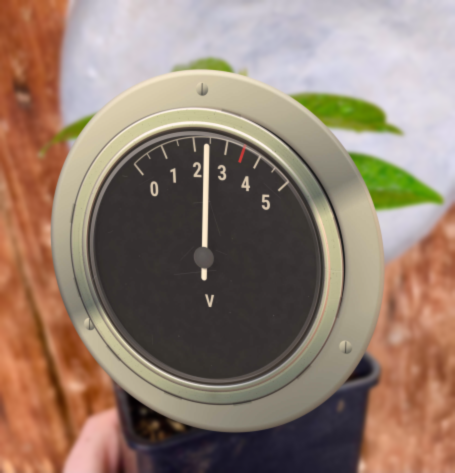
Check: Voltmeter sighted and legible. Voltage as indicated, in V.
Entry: 2.5 V
